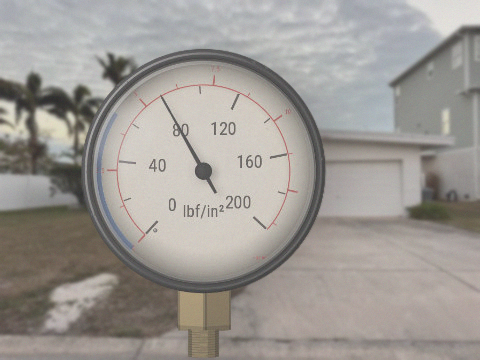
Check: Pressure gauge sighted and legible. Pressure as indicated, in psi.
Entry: 80 psi
